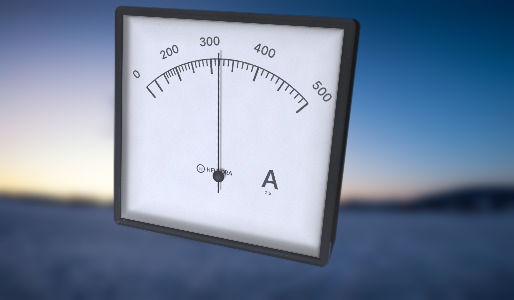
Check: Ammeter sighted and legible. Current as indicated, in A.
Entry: 320 A
